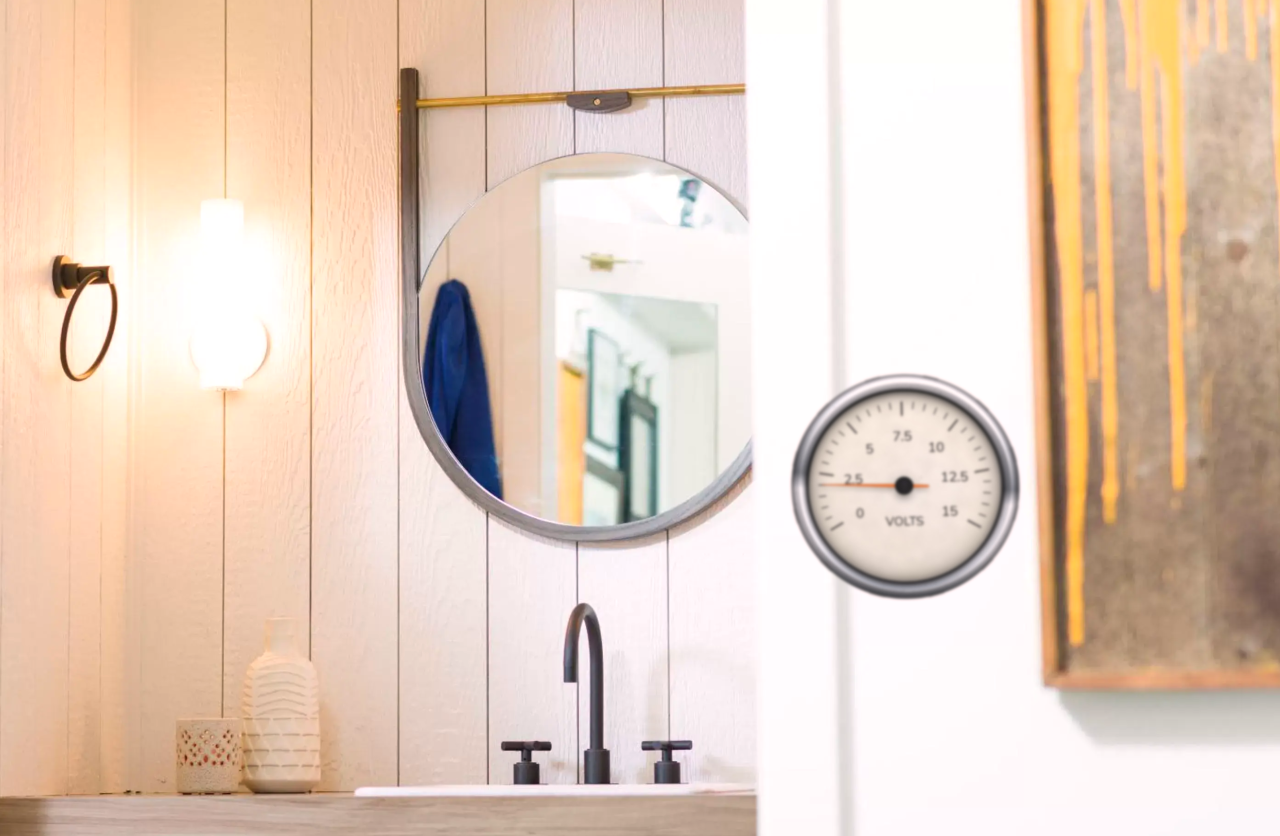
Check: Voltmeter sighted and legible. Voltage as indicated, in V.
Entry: 2 V
